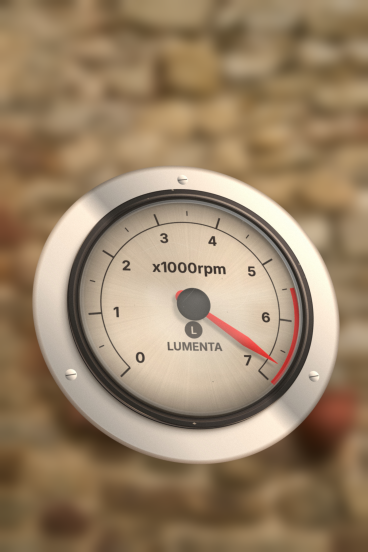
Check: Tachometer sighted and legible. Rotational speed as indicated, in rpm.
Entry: 6750 rpm
